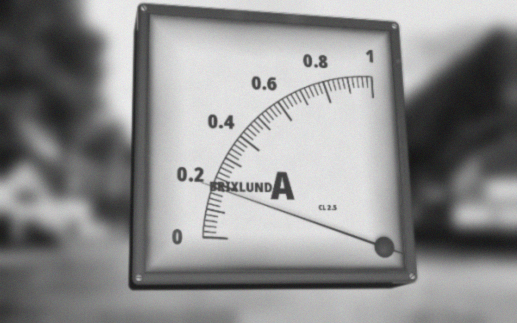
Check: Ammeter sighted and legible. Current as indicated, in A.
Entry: 0.18 A
